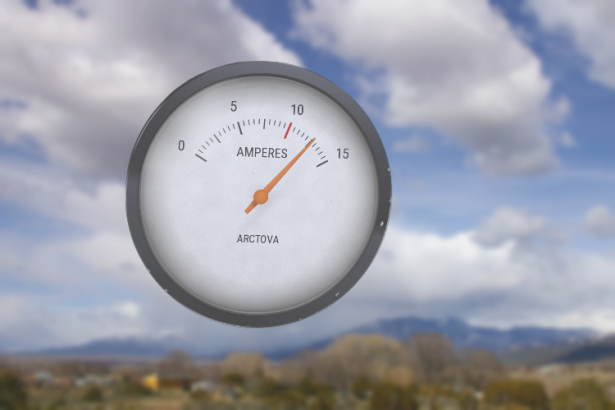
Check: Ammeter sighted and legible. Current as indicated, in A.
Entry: 12.5 A
